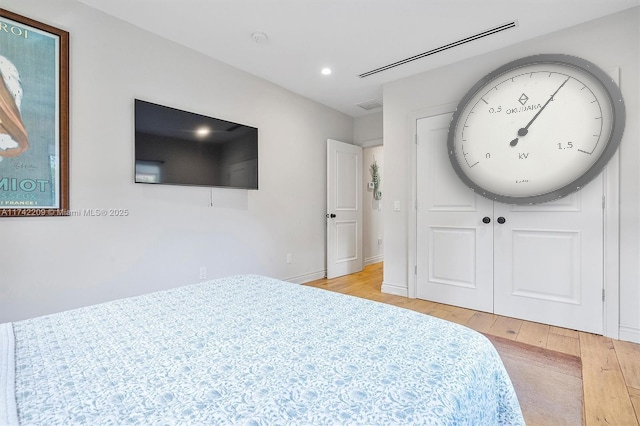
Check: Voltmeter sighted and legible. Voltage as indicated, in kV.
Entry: 1 kV
